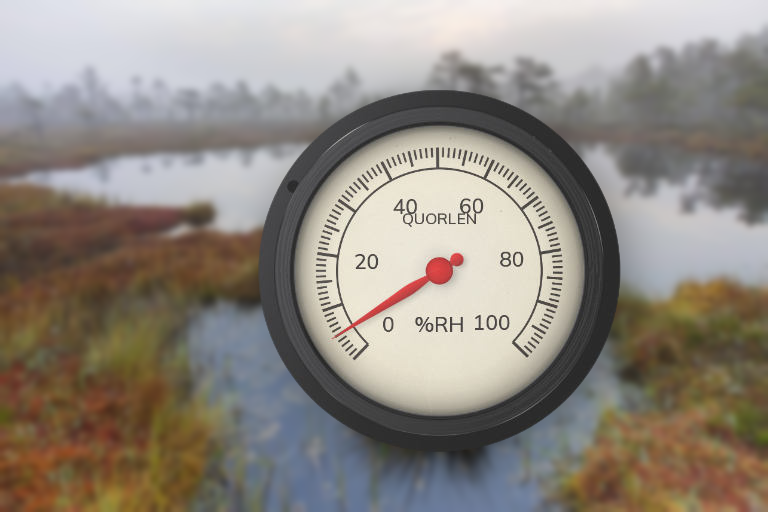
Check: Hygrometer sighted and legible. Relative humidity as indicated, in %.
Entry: 5 %
